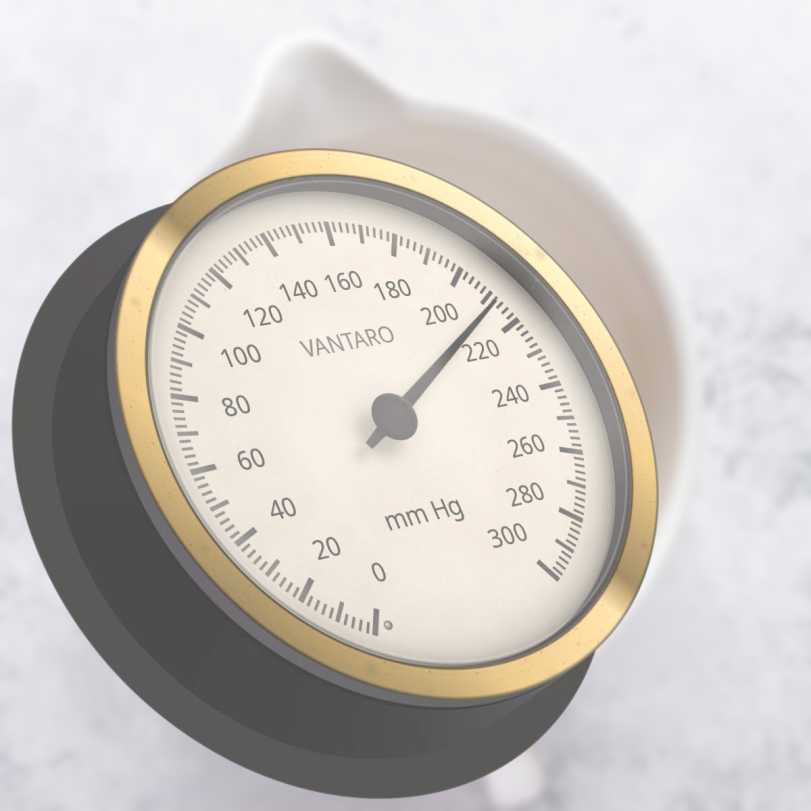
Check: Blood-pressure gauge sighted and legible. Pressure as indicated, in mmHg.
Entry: 212 mmHg
